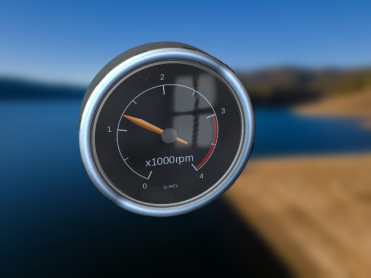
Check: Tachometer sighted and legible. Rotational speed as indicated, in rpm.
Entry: 1250 rpm
